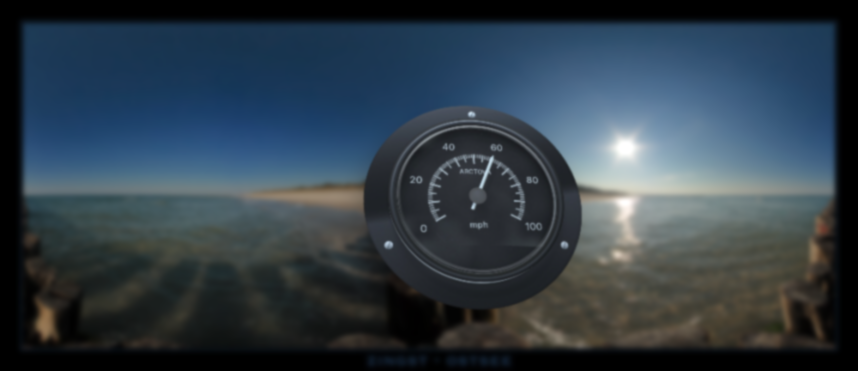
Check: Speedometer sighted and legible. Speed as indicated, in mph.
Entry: 60 mph
